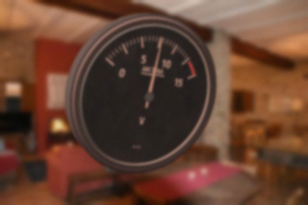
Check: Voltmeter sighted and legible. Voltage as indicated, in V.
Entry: 7.5 V
